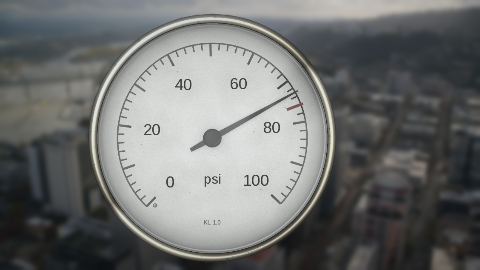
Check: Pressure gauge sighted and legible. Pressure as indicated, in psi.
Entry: 73 psi
